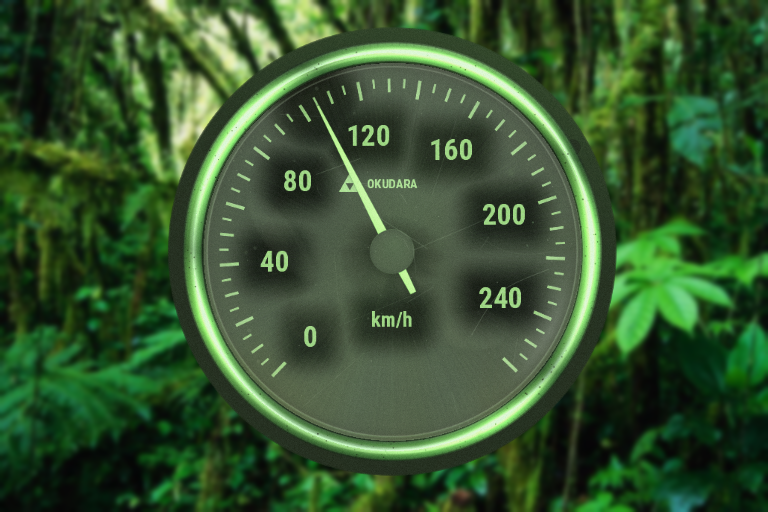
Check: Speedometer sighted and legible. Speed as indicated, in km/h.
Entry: 105 km/h
